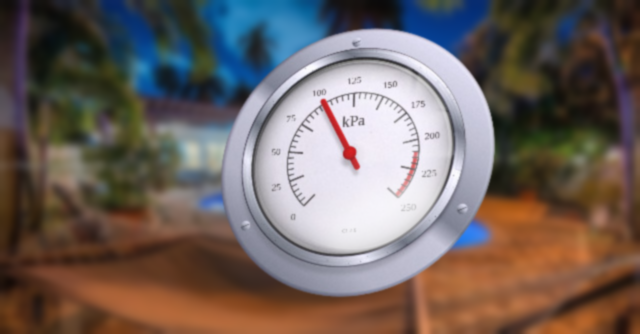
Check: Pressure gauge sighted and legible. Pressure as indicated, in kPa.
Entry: 100 kPa
